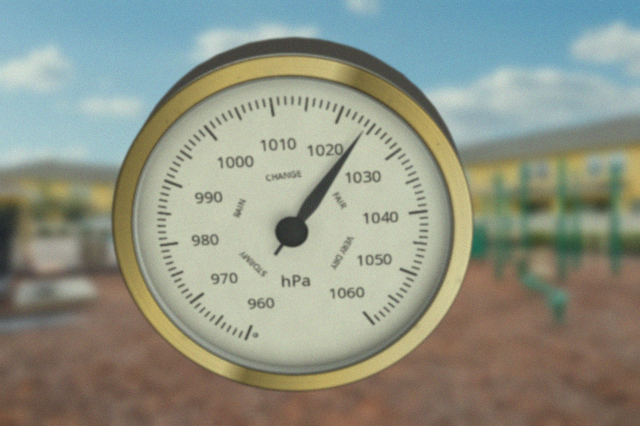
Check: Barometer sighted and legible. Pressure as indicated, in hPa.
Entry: 1024 hPa
